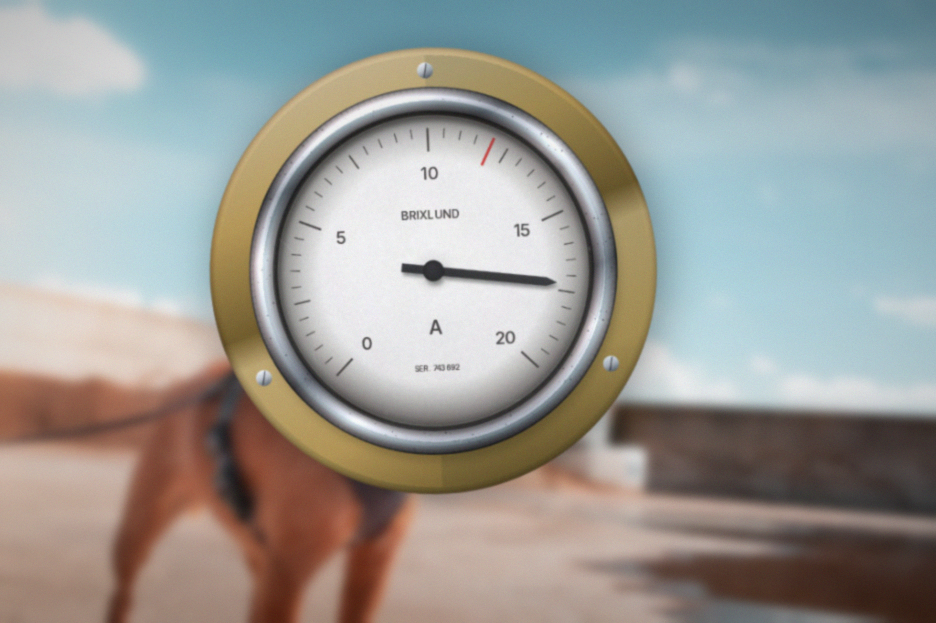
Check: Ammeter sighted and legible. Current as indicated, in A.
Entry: 17.25 A
